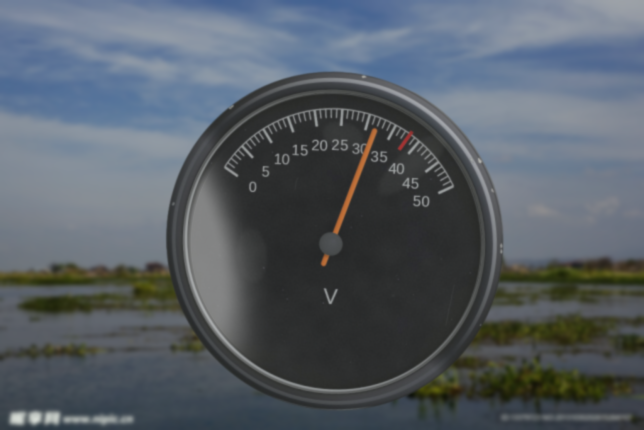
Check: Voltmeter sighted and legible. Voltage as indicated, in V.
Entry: 32 V
